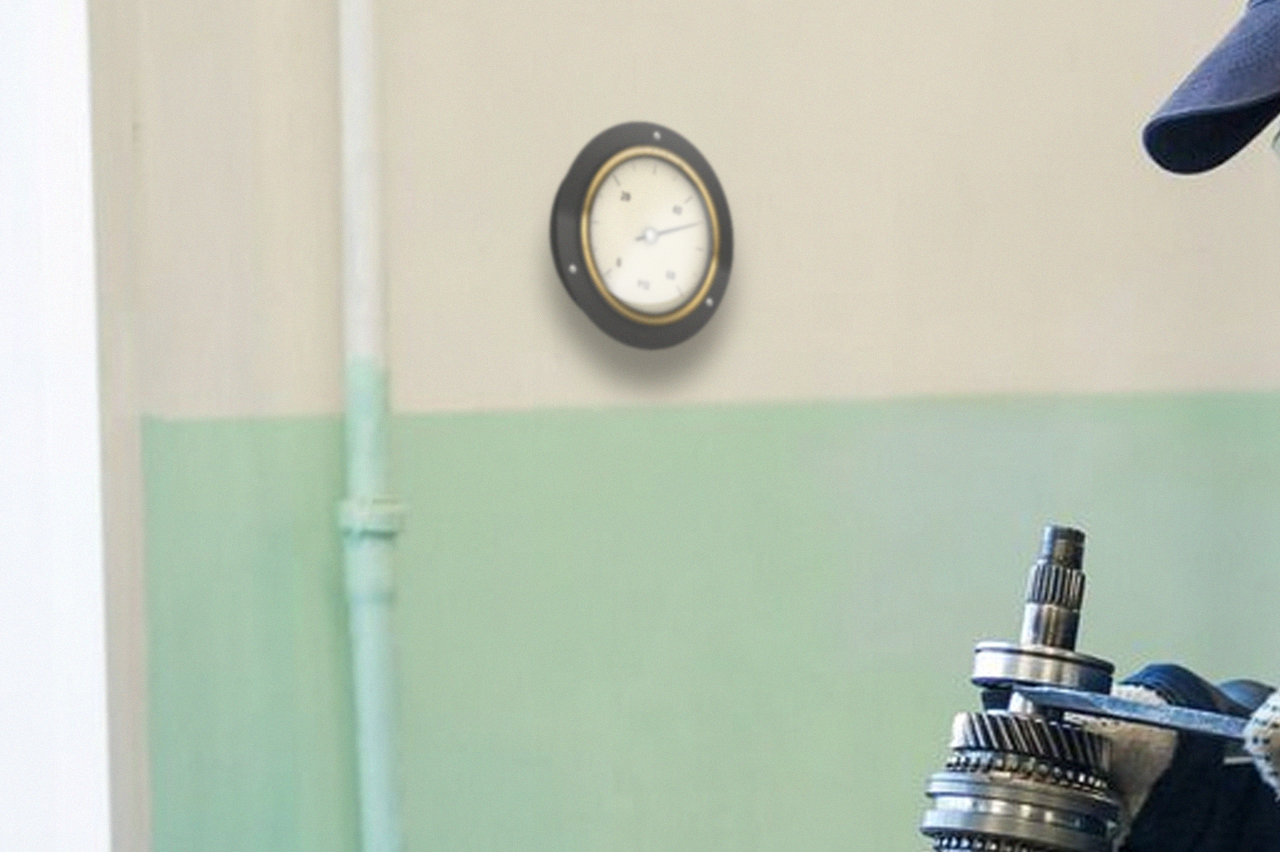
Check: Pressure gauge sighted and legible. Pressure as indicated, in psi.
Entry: 45 psi
